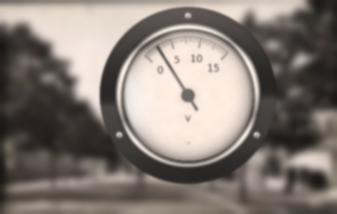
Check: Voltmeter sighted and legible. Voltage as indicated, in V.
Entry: 2.5 V
